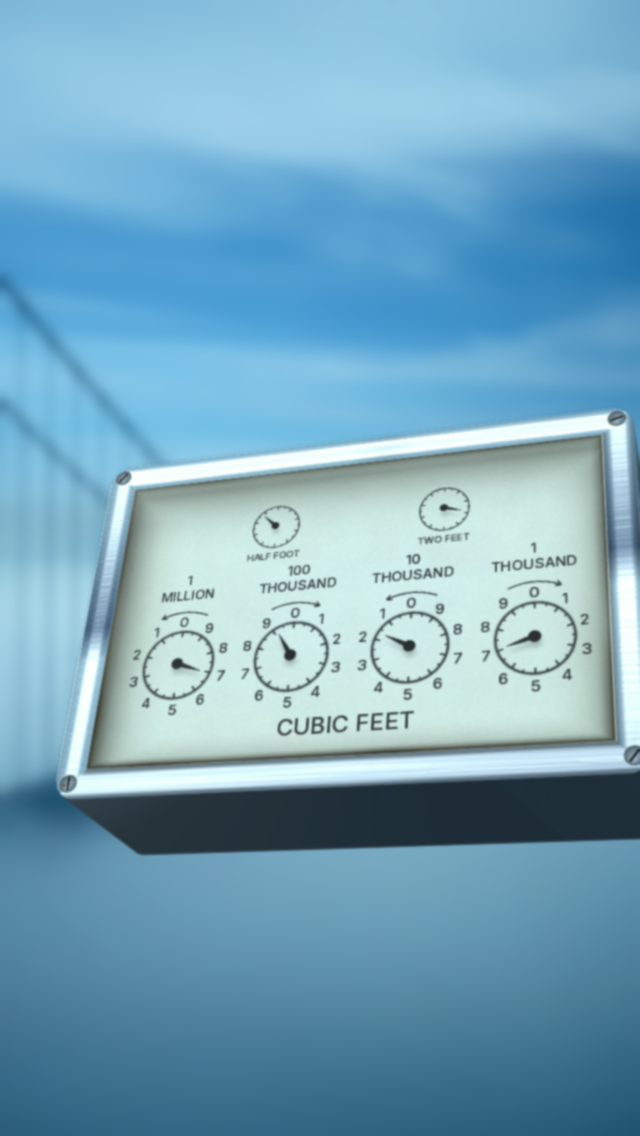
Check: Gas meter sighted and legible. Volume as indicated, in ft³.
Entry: 691700 ft³
